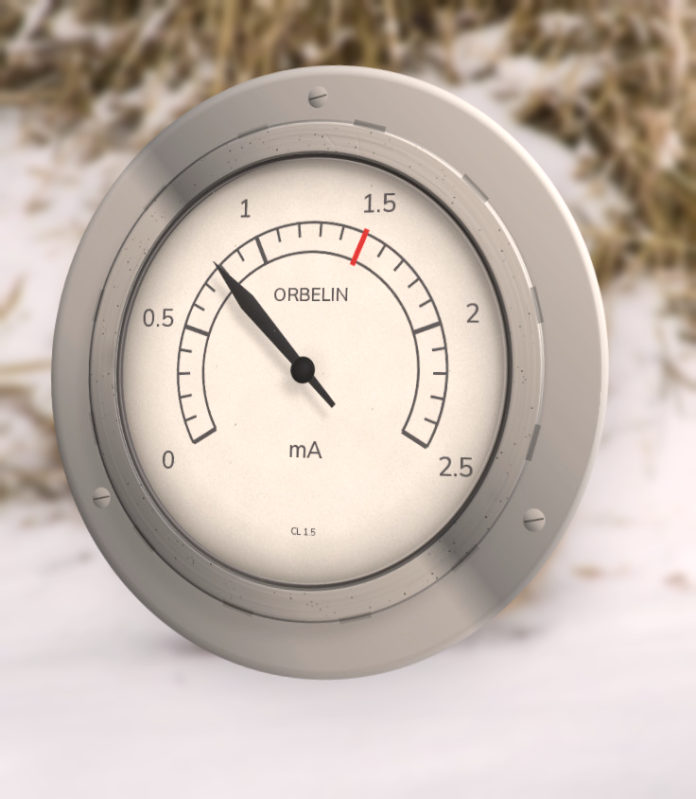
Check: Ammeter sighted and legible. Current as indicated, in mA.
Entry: 0.8 mA
